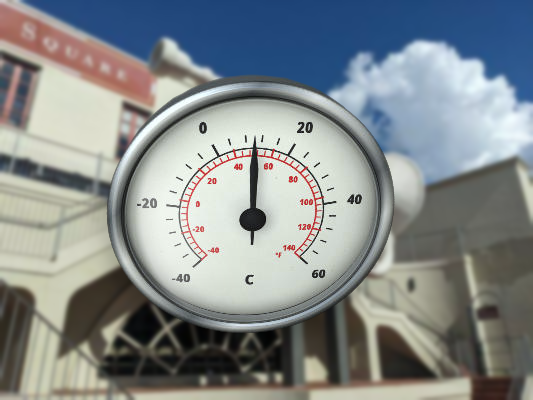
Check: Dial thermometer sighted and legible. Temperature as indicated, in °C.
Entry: 10 °C
